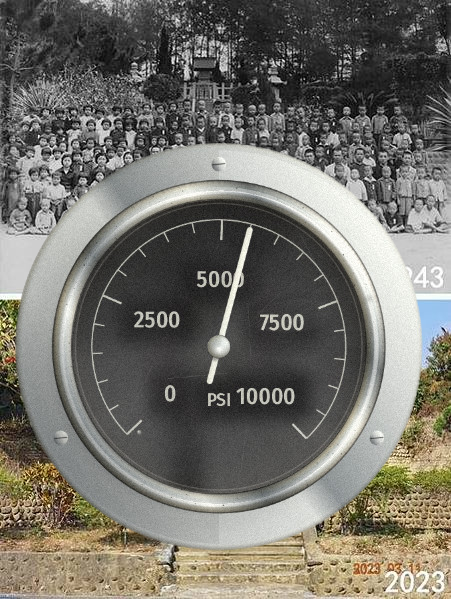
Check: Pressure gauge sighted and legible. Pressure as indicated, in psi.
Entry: 5500 psi
